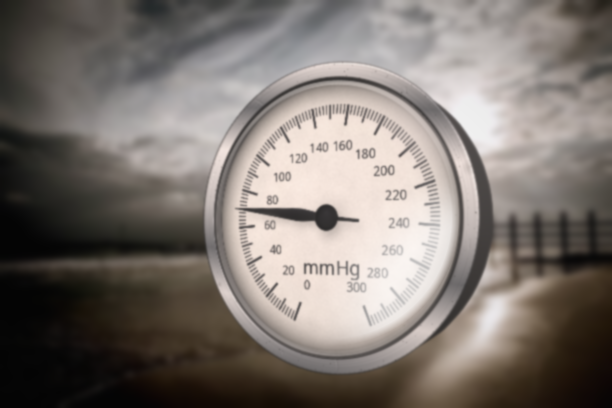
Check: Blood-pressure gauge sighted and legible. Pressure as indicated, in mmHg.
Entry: 70 mmHg
